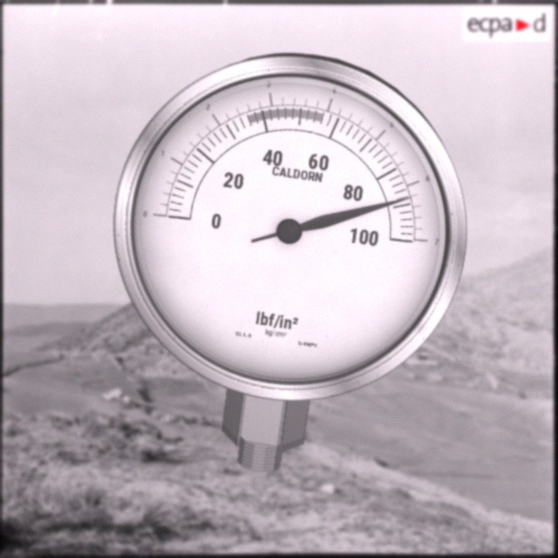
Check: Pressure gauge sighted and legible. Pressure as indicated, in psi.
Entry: 88 psi
